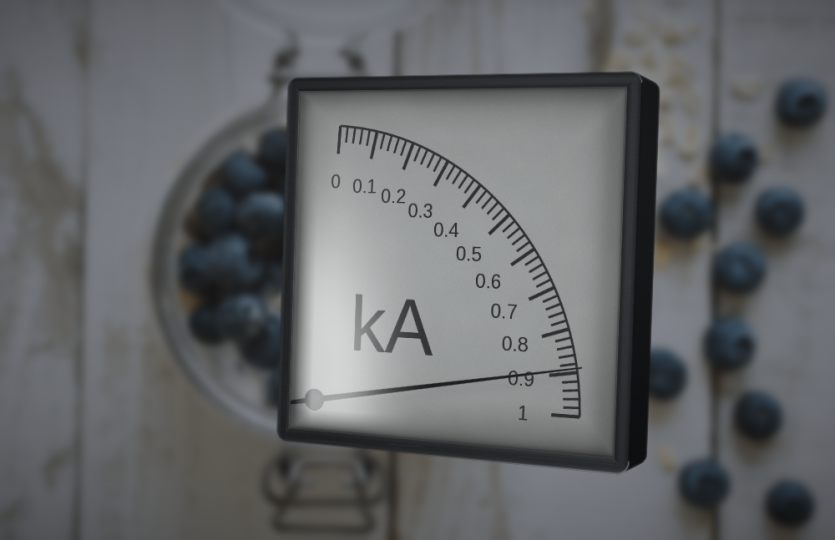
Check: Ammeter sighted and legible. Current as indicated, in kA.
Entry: 0.89 kA
